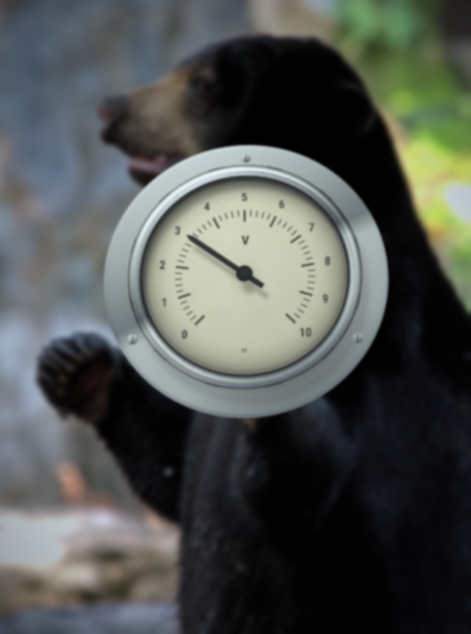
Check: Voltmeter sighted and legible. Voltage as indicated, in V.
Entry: 3 V
